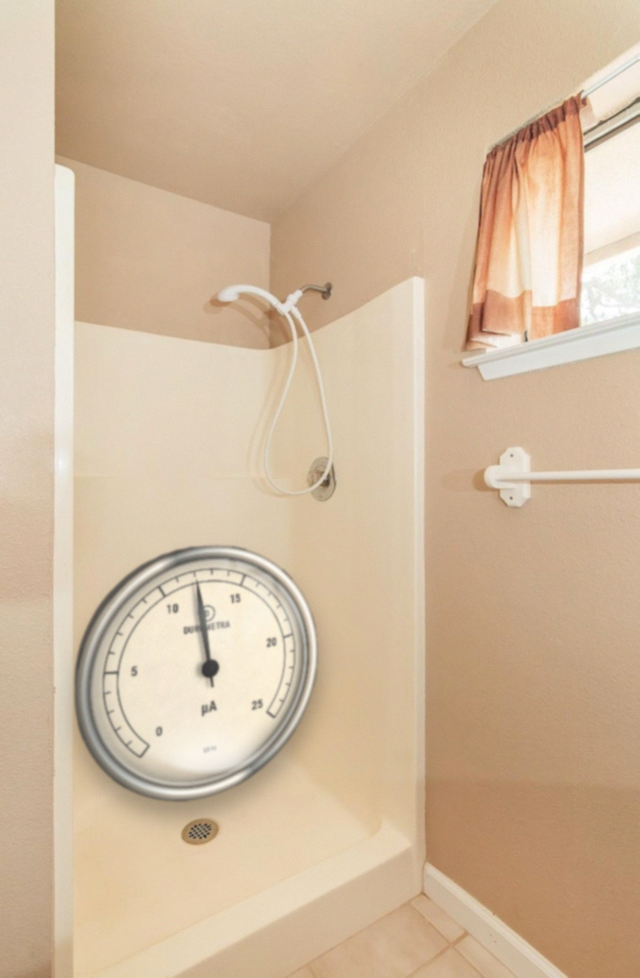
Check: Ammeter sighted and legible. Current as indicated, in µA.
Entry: 12 µA
